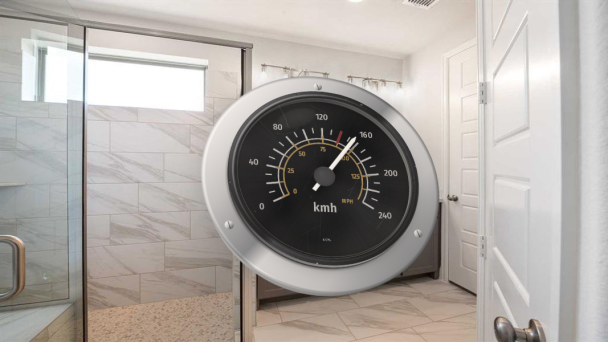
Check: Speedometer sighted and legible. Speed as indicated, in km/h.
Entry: 155 km/h
